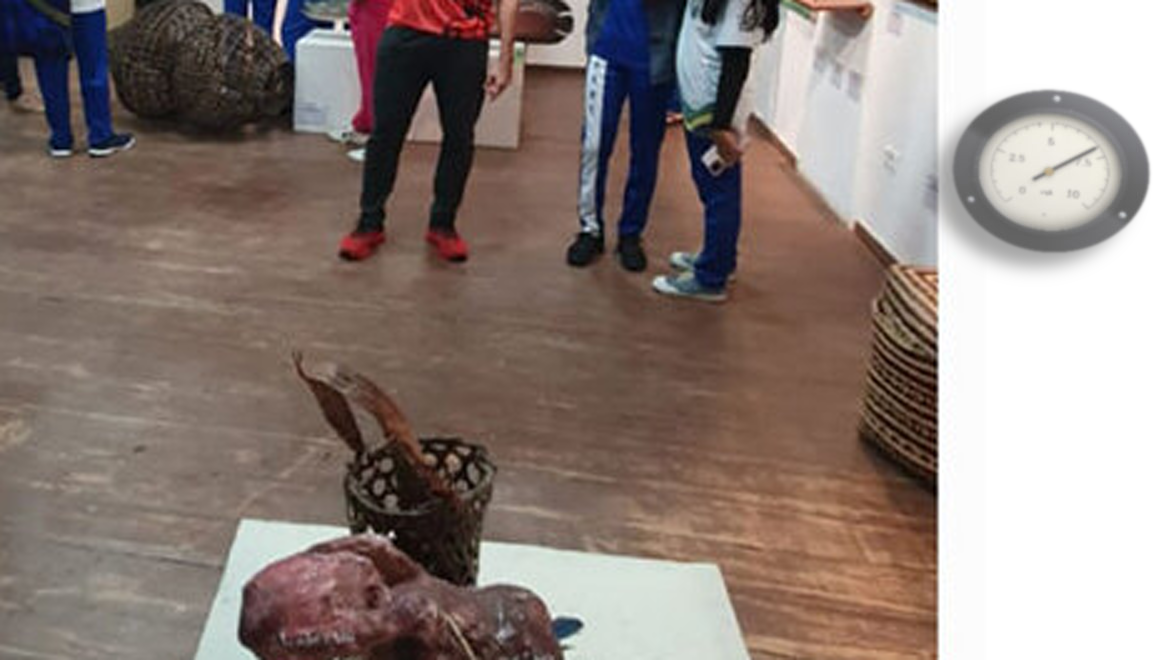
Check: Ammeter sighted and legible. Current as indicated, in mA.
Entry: 7 mA
